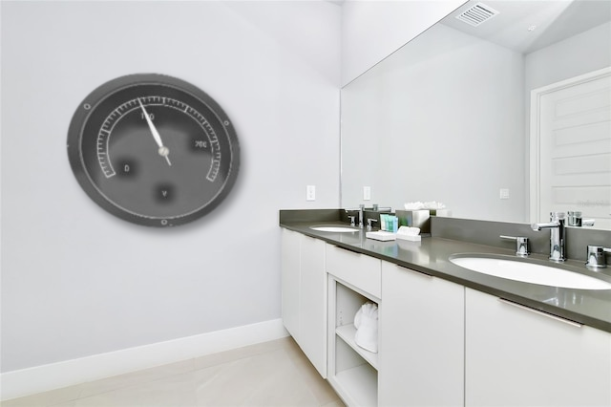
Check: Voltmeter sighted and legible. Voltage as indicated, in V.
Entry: 100 V
